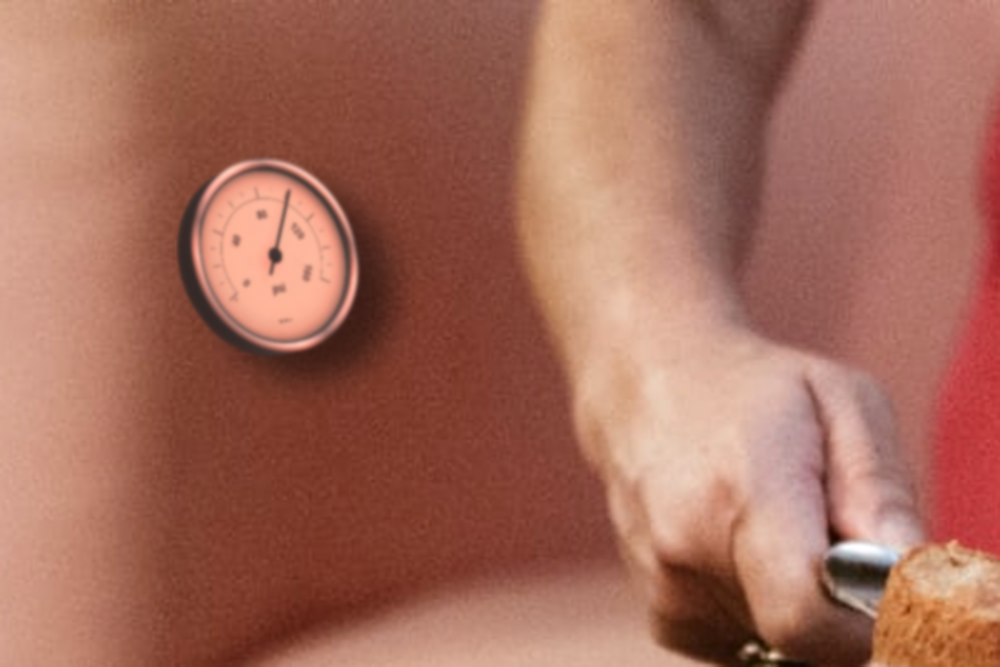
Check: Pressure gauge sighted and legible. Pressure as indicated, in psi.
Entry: 100 psi
